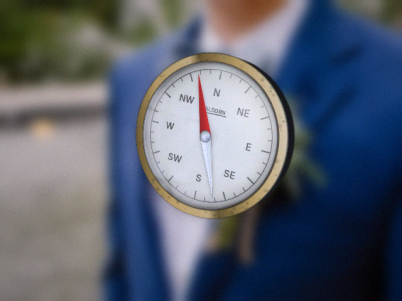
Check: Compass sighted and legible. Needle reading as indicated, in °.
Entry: 340 °
